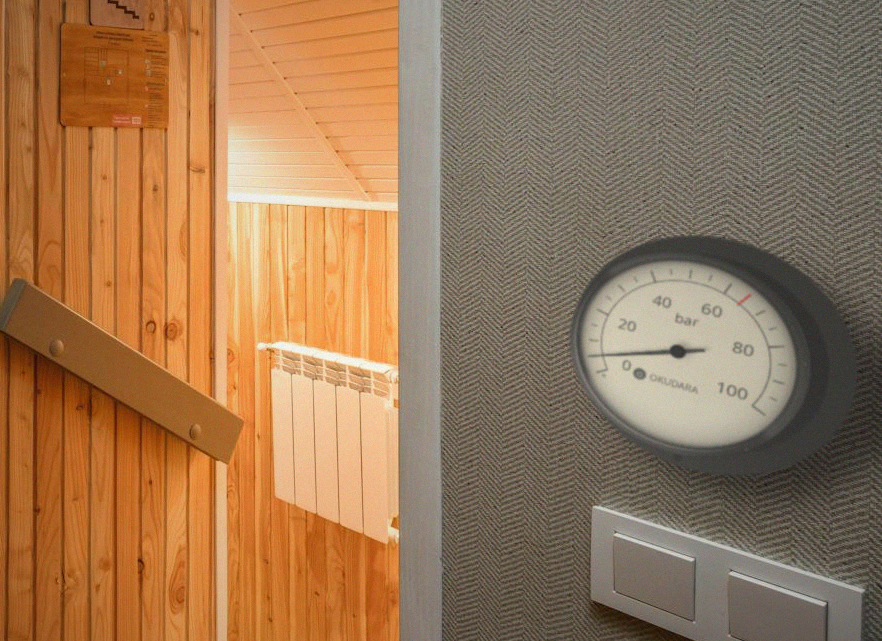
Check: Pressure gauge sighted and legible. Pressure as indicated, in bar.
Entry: 5 bar
